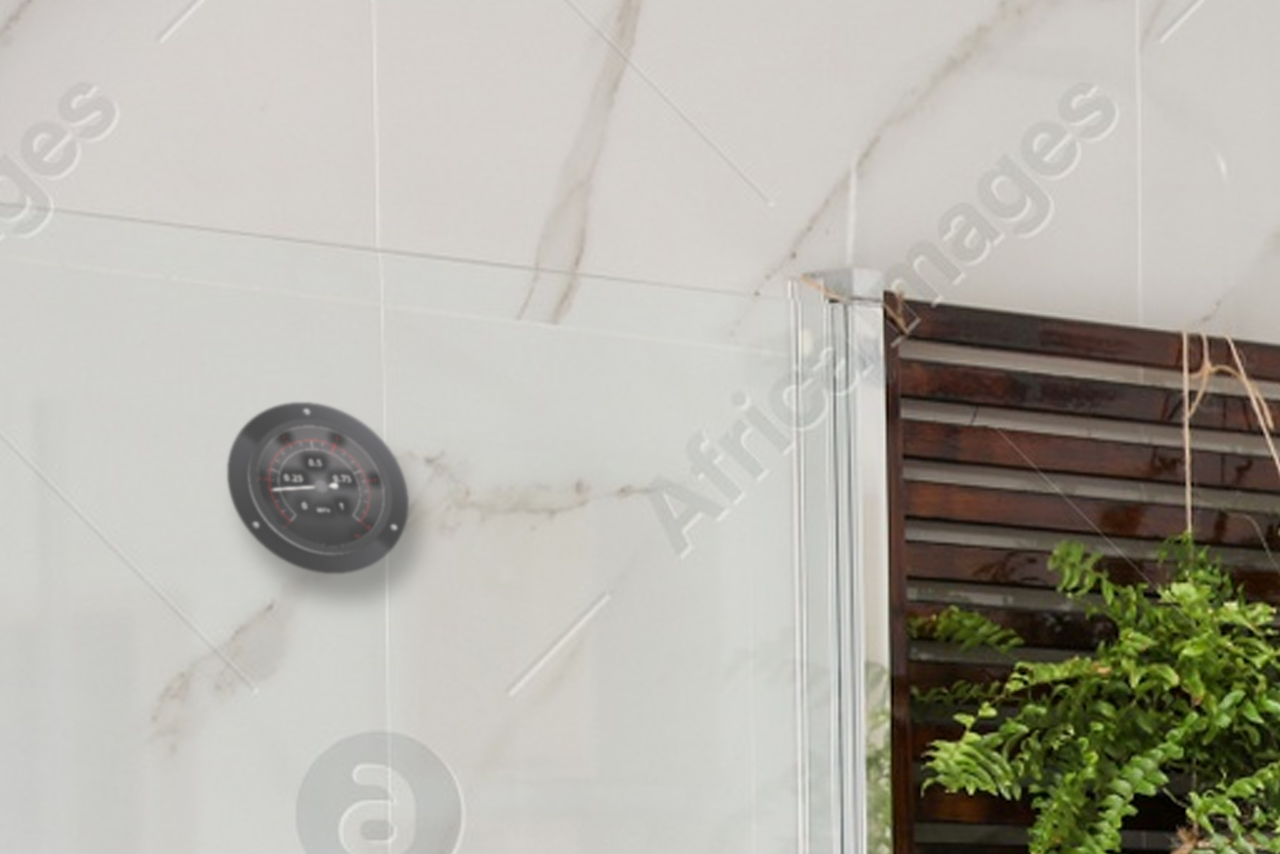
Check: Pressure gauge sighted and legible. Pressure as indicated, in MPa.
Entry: 0.15 MPa
